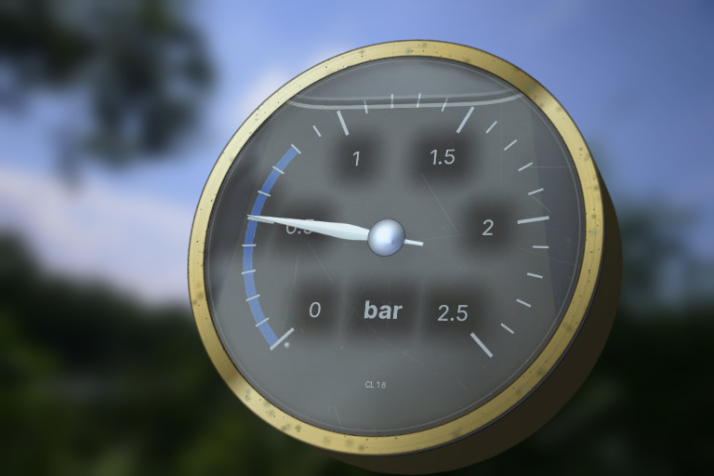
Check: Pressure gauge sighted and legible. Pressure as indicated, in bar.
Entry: 0.5 bar
